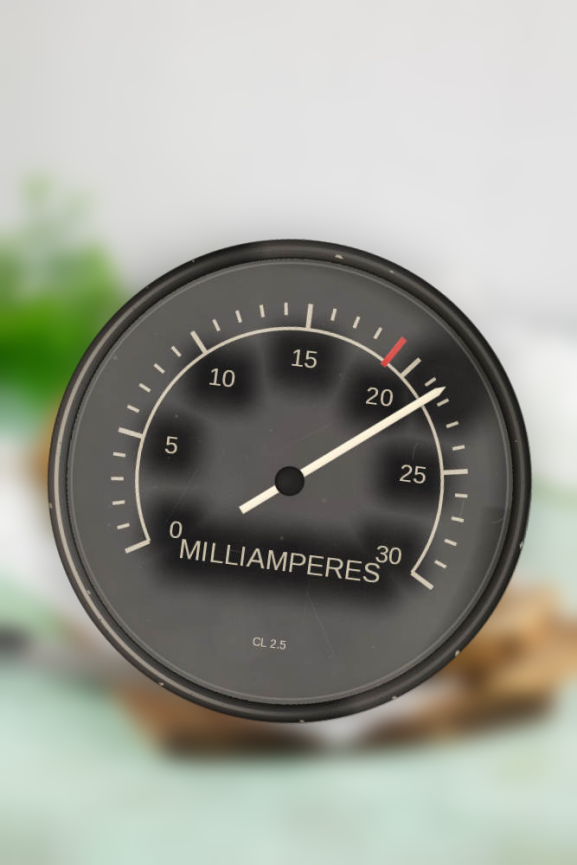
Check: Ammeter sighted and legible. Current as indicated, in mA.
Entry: 21.5 mA
